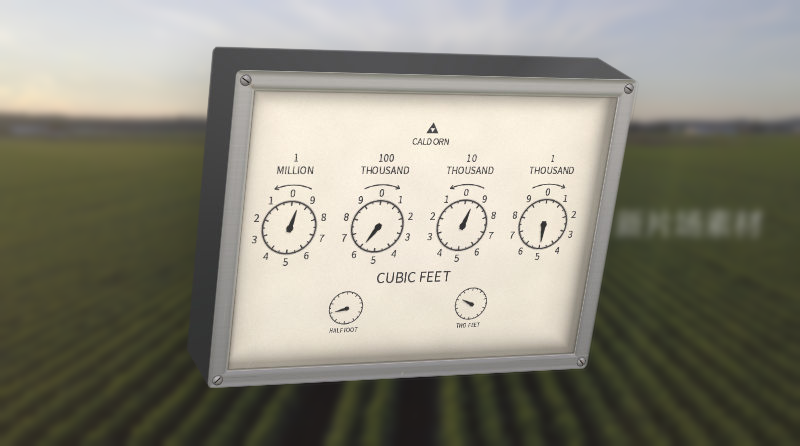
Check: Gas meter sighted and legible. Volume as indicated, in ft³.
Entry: 959500 ft³
